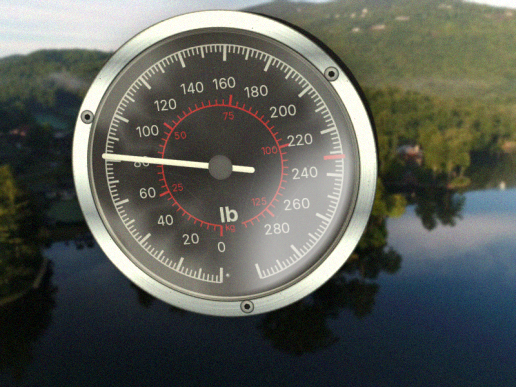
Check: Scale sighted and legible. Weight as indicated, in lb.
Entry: 82 lb
